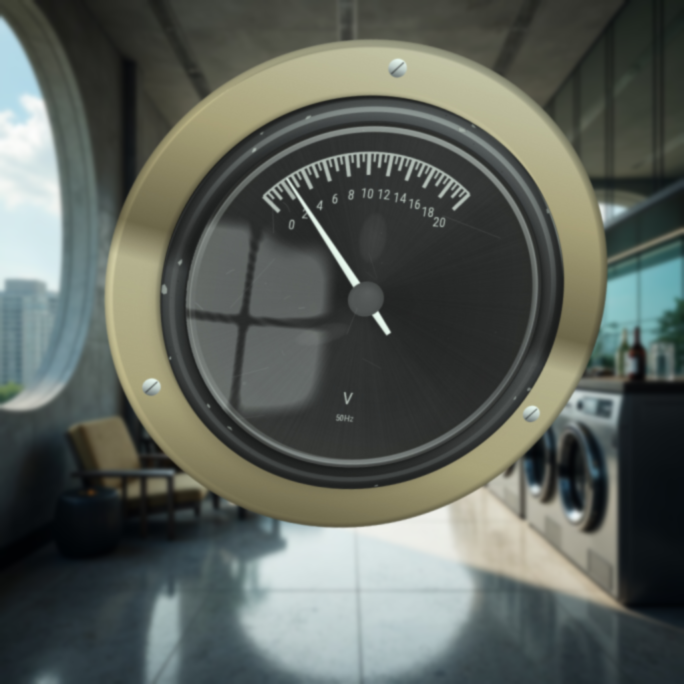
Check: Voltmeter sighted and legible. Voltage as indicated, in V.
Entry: 2.5 V
